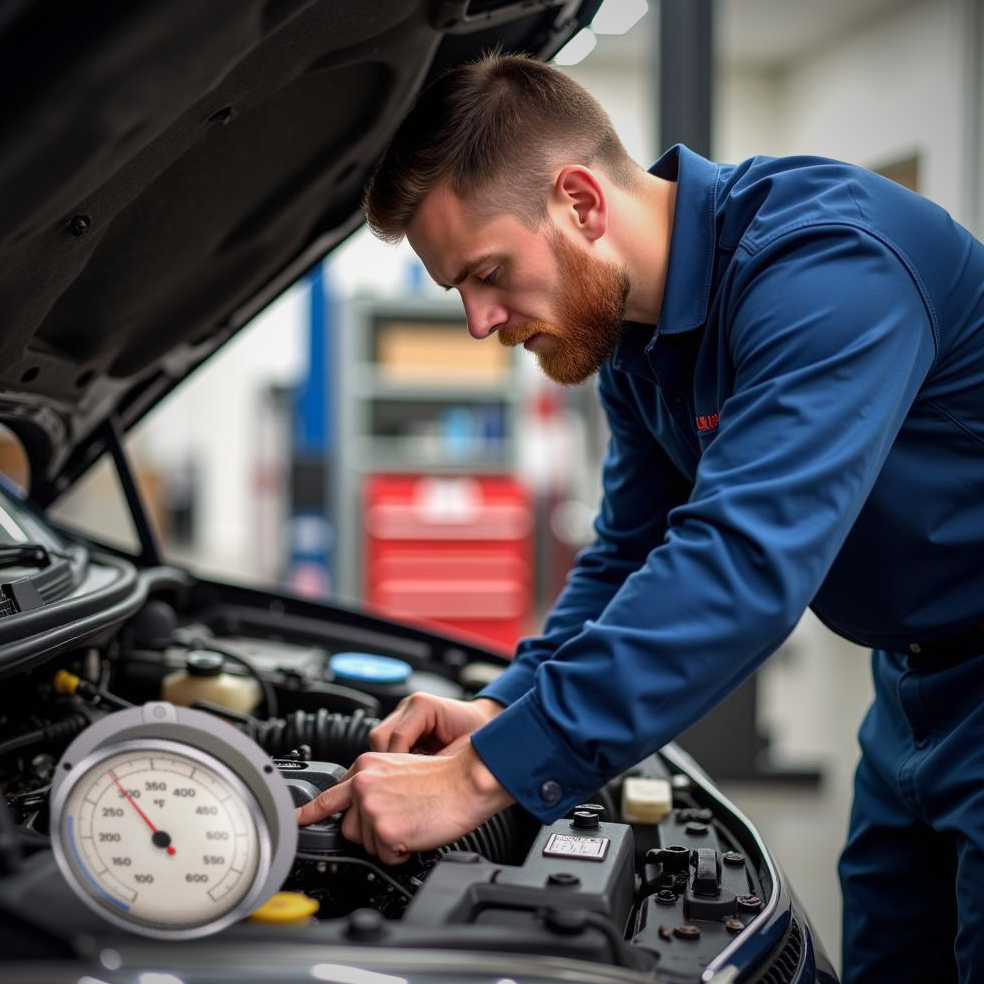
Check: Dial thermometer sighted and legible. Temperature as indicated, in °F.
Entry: 300 °F
